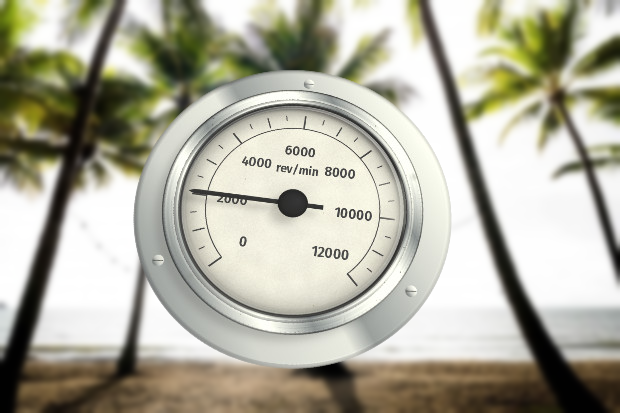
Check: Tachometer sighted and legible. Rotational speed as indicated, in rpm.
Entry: 2000 rpm
